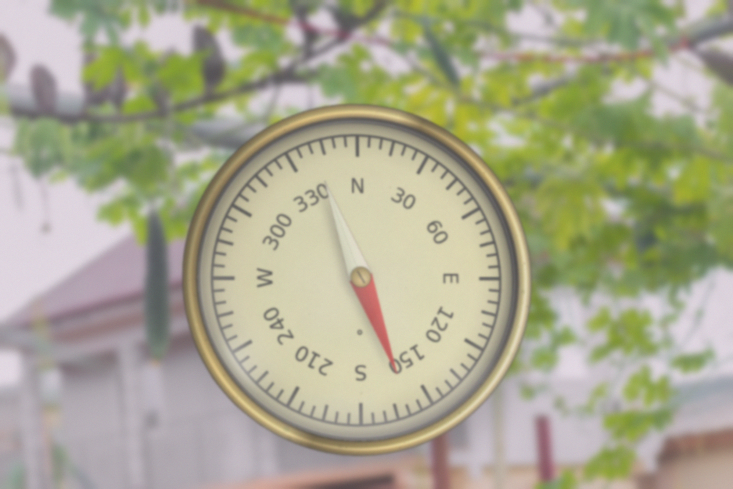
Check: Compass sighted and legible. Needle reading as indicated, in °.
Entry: 160 °
